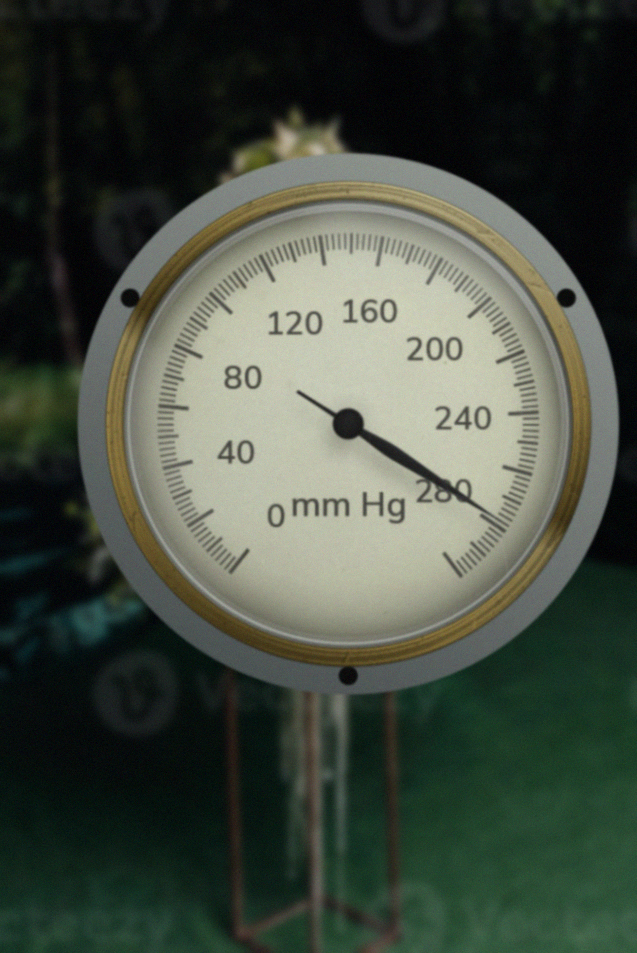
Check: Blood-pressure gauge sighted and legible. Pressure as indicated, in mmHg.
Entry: 278 mmHg
